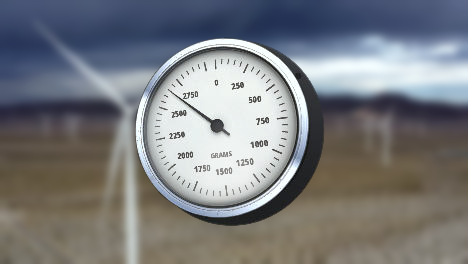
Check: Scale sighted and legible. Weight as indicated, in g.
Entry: 2650 g
